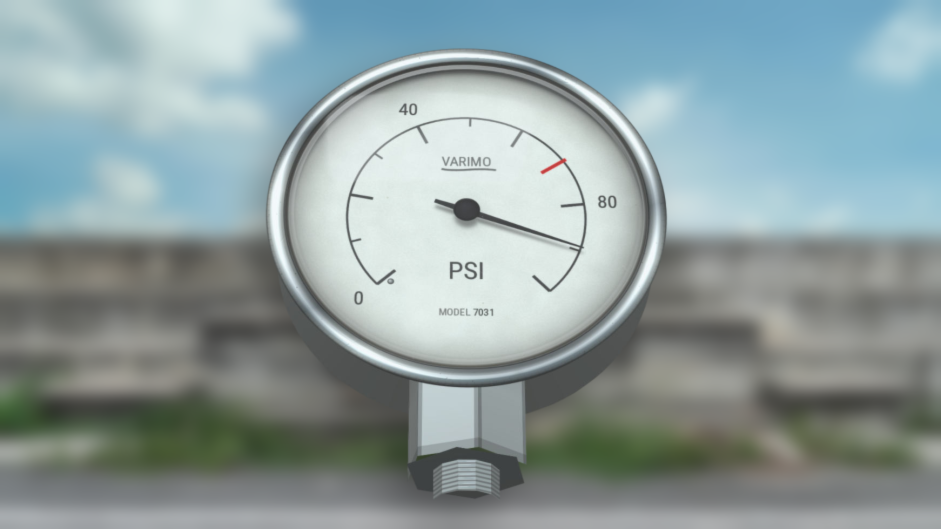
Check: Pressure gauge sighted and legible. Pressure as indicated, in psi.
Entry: 90 psi
